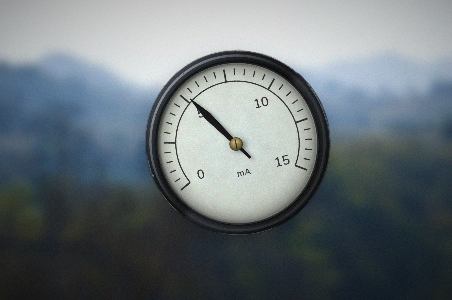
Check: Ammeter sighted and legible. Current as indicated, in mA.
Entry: 5.25 mA
